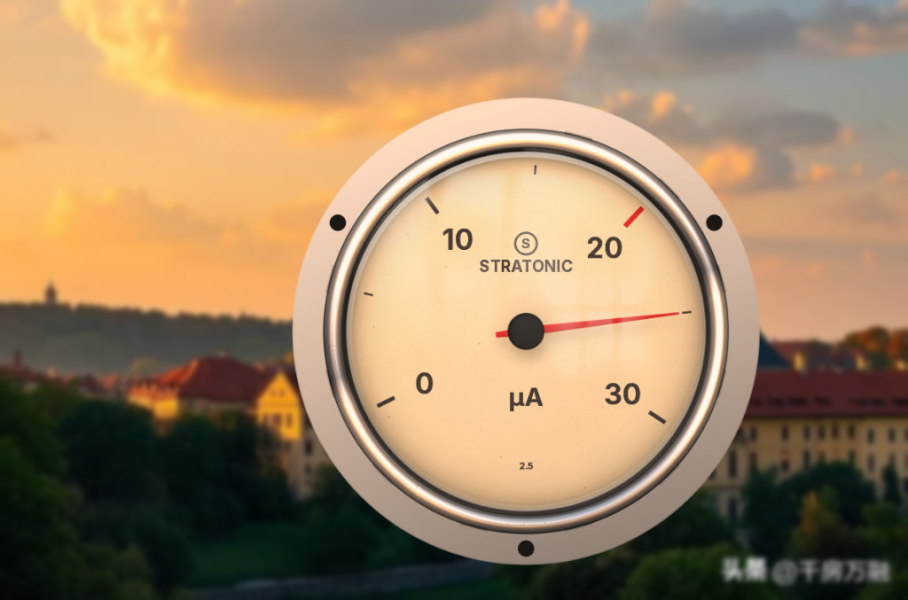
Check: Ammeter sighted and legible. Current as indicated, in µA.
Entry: 25 µA
